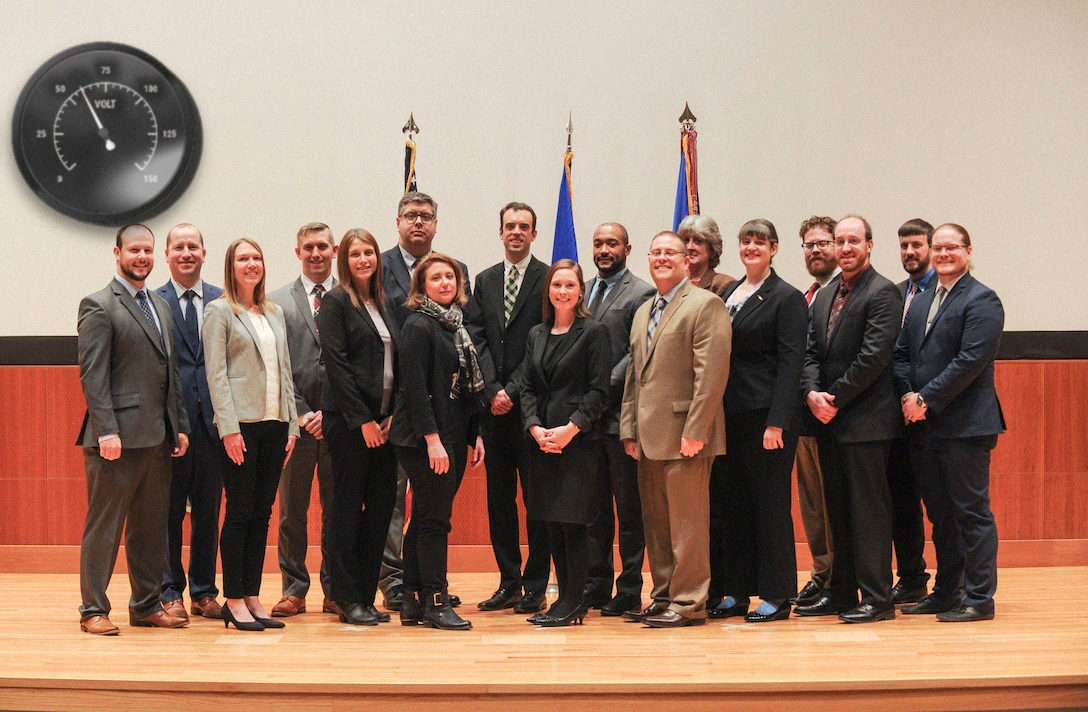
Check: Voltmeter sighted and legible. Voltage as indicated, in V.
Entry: 60 V
